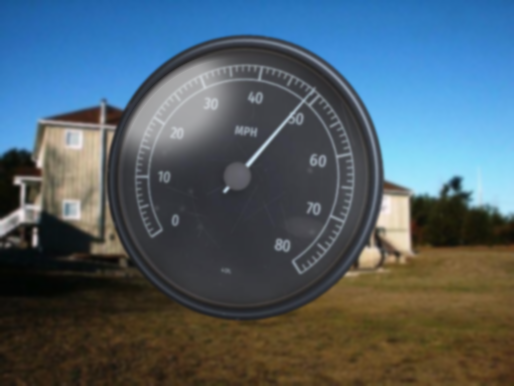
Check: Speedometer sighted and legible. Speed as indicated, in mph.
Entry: 49 mph
